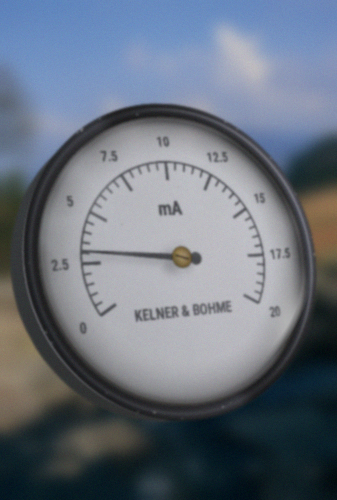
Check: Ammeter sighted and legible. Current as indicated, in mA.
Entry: 3 mA
